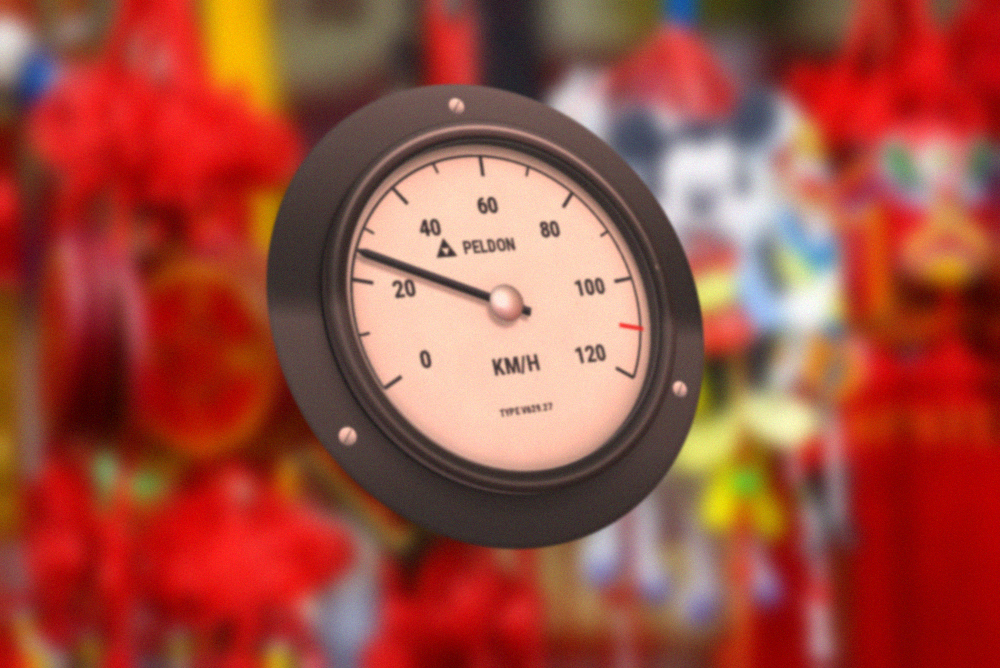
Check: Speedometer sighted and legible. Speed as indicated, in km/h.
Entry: 25 km/h
